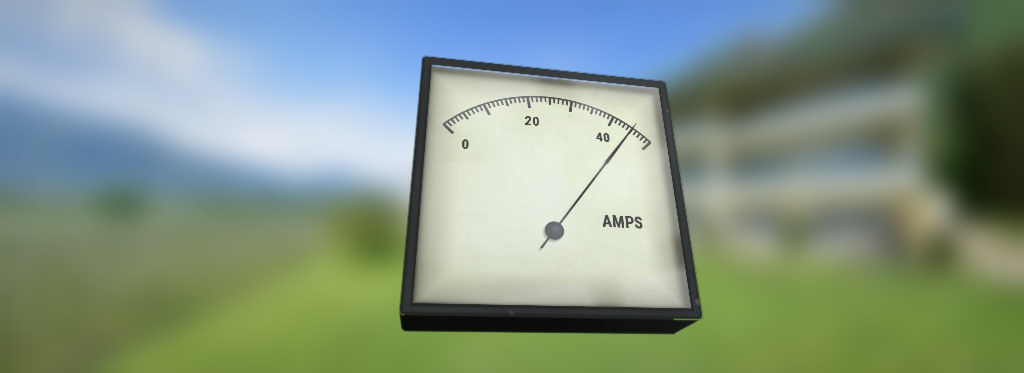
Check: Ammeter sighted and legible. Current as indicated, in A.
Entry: 45 A
